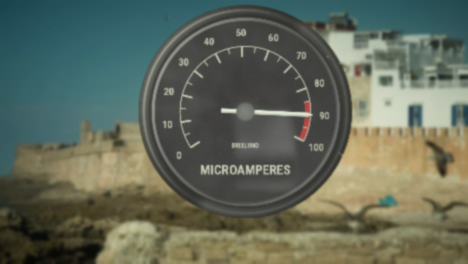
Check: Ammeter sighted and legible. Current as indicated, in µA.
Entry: 90 µA
